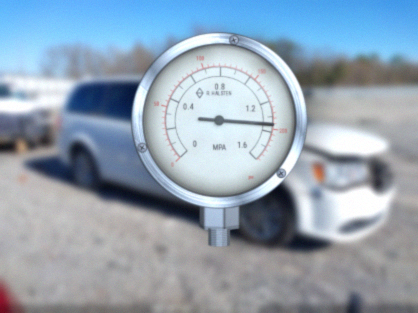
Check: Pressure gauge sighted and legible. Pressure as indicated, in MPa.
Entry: 1.35 MPa
